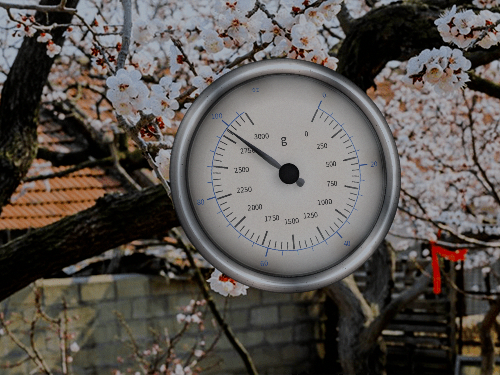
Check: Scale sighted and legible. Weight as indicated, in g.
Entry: 2800 g
